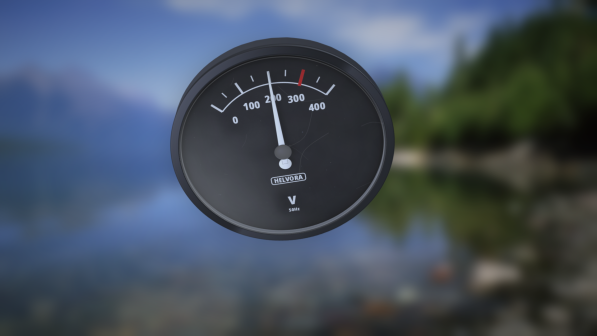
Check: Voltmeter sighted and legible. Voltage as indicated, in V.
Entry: 200 V
